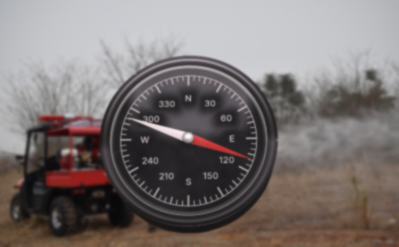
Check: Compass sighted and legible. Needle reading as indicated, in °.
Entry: 110 °
